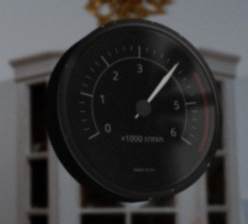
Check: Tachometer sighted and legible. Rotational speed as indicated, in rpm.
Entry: 4000 rpm
